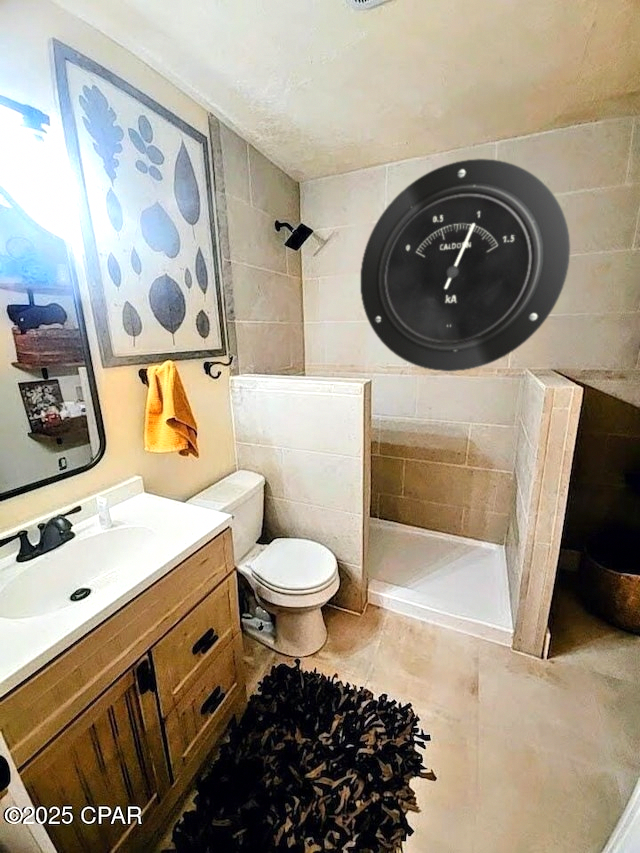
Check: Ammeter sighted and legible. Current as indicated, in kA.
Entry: 1 kA
